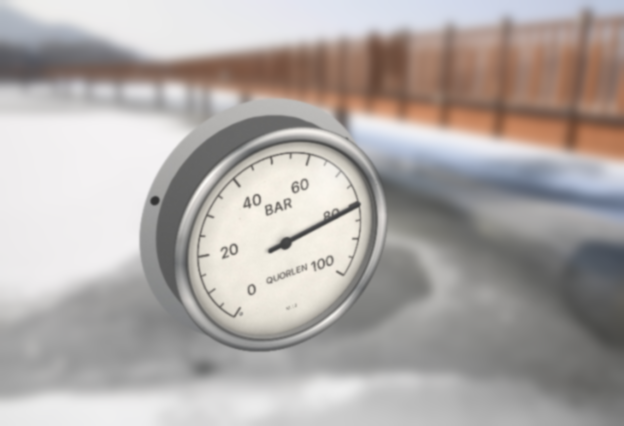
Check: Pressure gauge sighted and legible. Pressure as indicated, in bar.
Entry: 80 bar
